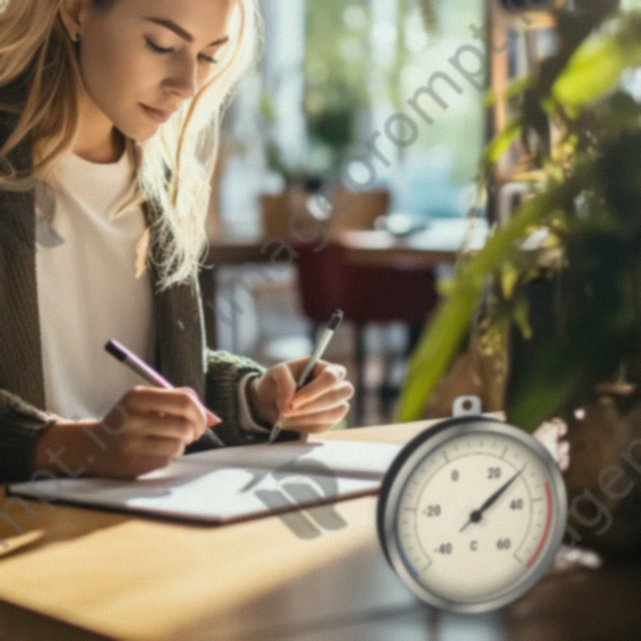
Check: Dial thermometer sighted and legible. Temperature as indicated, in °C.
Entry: 28 °C
